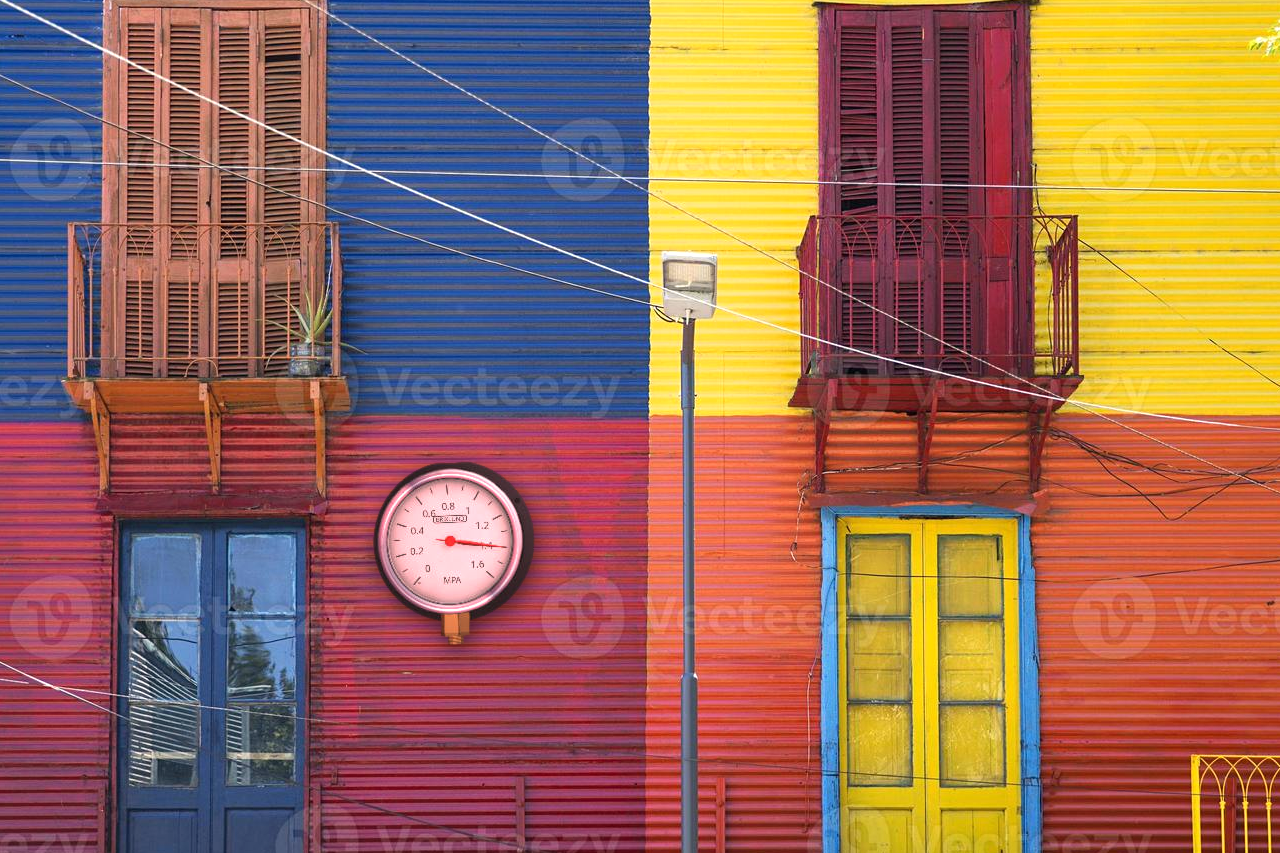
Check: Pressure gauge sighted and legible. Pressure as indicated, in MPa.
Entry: 1.4 MPa
